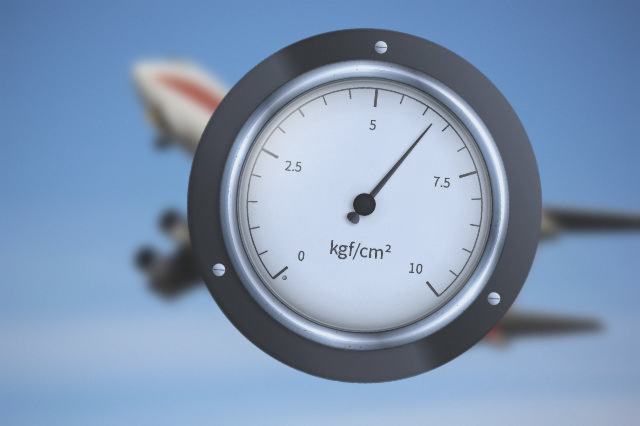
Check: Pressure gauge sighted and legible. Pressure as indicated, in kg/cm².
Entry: 6.25 kg/cm²
